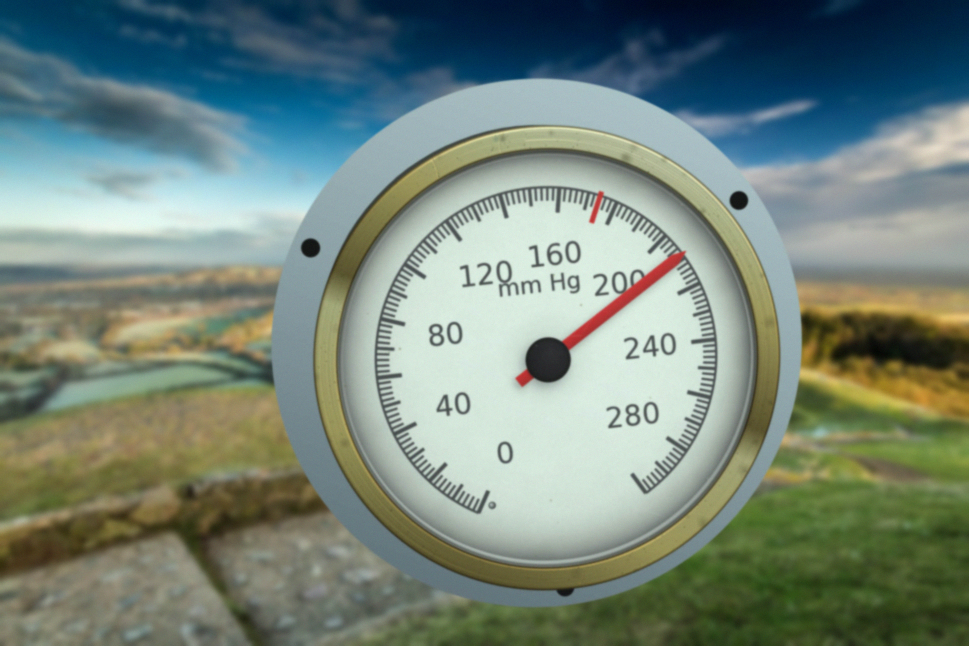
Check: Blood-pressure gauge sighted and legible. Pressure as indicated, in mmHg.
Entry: 208 mmHg
